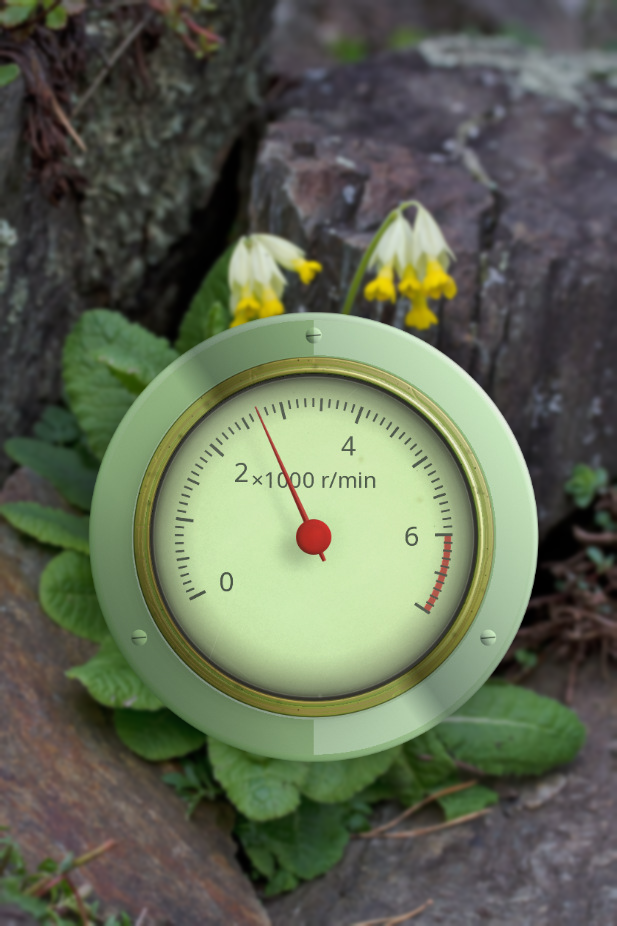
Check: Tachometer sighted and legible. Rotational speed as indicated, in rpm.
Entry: 2700 rpm
